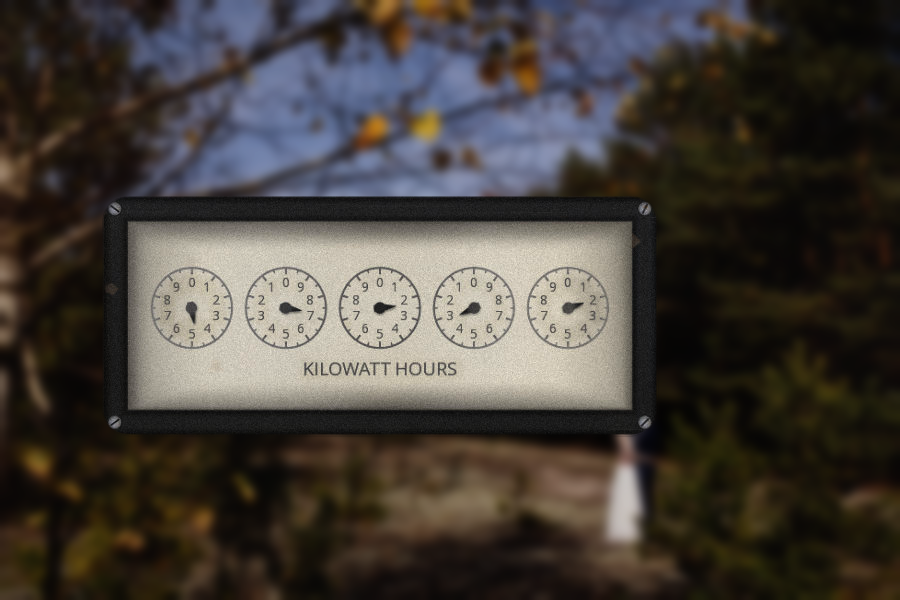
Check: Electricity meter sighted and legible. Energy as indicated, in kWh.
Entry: 47232 kWh
